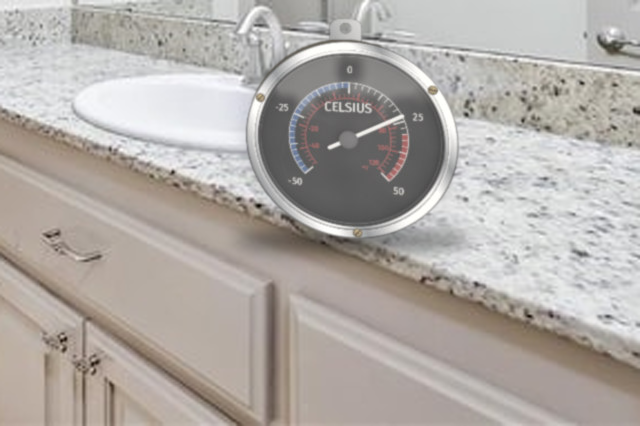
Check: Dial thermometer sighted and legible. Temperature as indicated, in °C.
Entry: 22.5 °C
